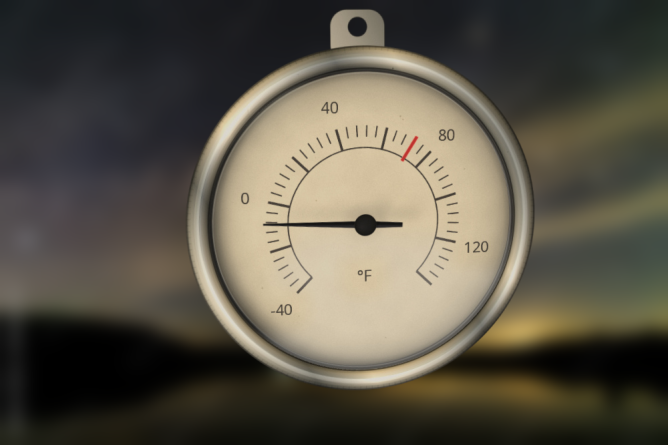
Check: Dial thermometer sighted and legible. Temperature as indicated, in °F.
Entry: -8 °F
